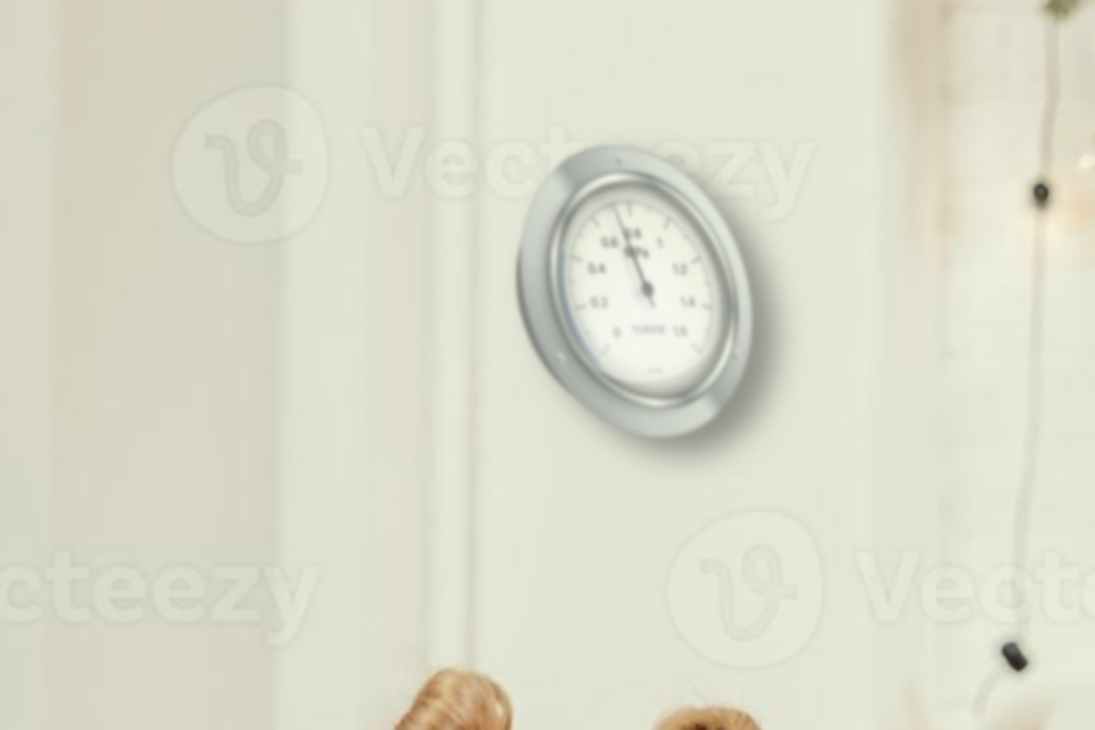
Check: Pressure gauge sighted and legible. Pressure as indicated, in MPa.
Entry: 0.7 MPa
